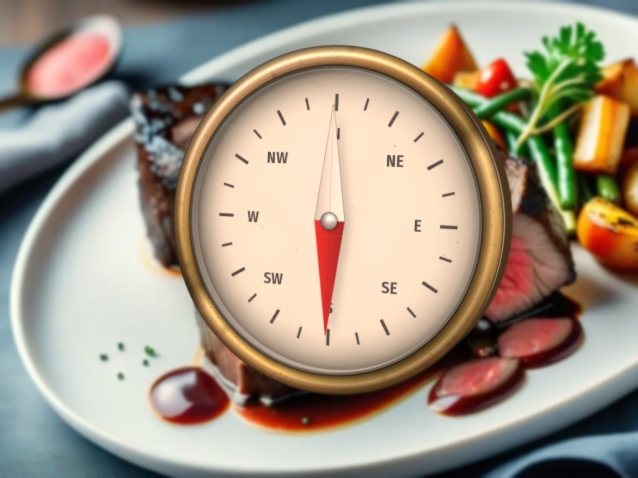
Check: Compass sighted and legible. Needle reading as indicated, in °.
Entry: 180 °
